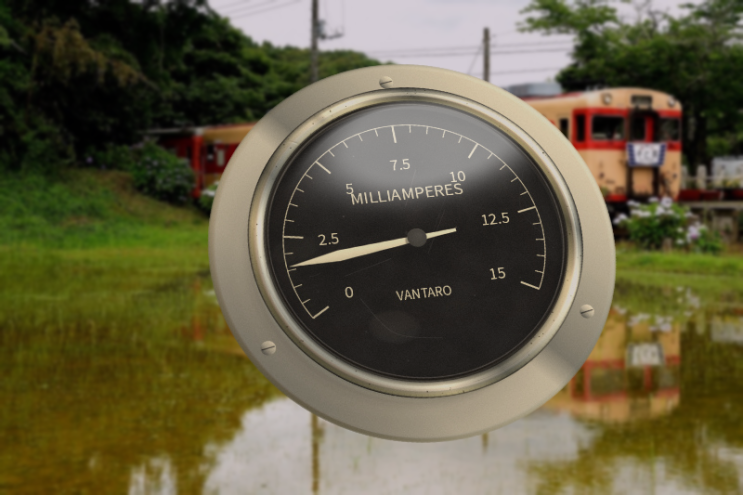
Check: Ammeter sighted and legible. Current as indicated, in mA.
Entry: 1.5 mA
